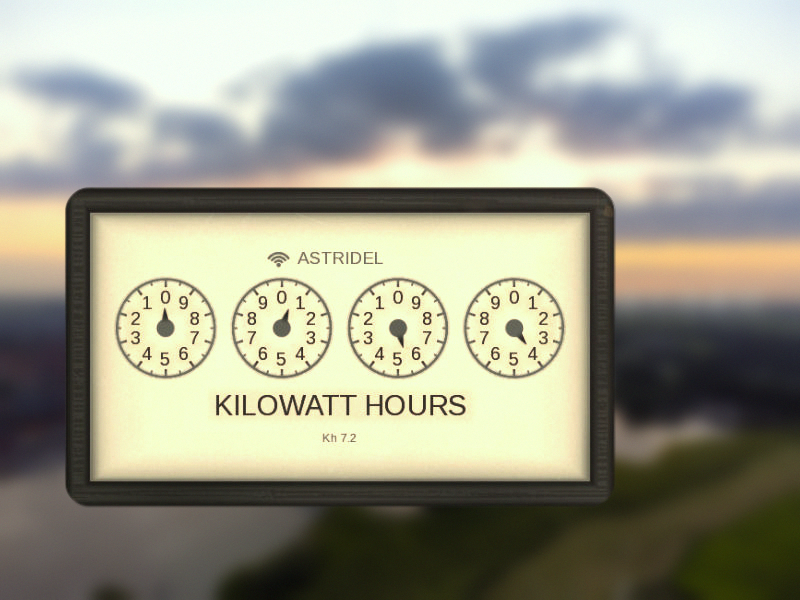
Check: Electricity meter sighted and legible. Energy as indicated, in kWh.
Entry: 54 kWh
